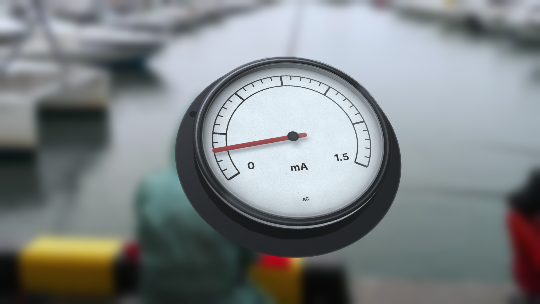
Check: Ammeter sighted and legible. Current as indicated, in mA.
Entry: 0.15 mA
